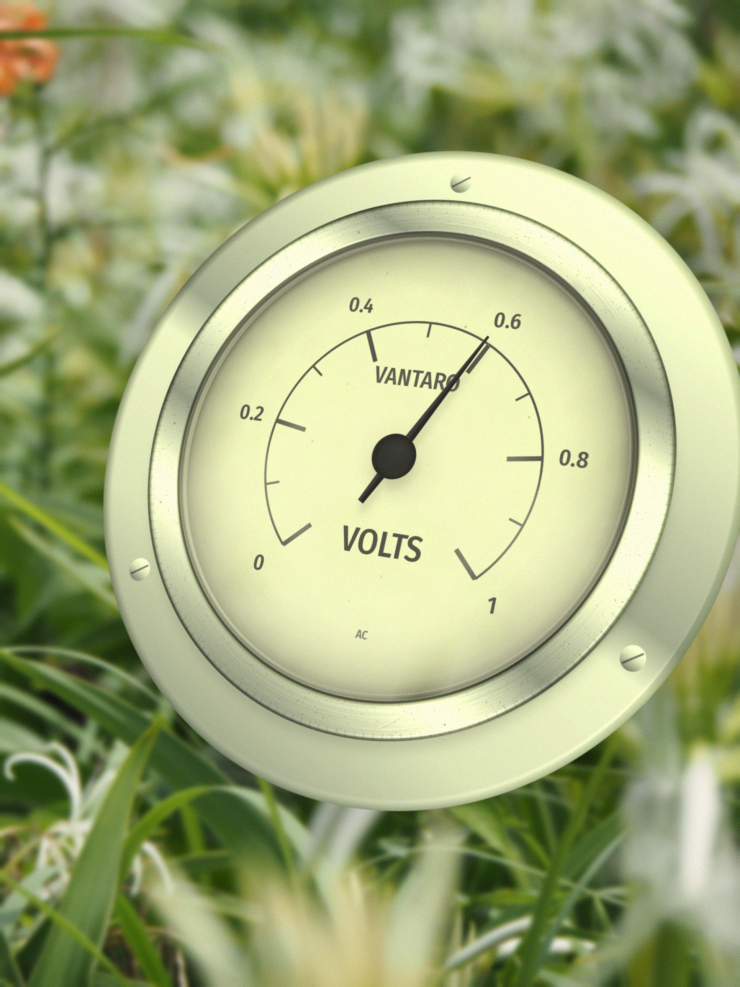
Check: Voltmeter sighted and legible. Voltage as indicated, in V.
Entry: 0.6 V
